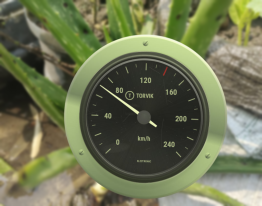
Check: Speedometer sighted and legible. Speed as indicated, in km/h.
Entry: 70 km/h
